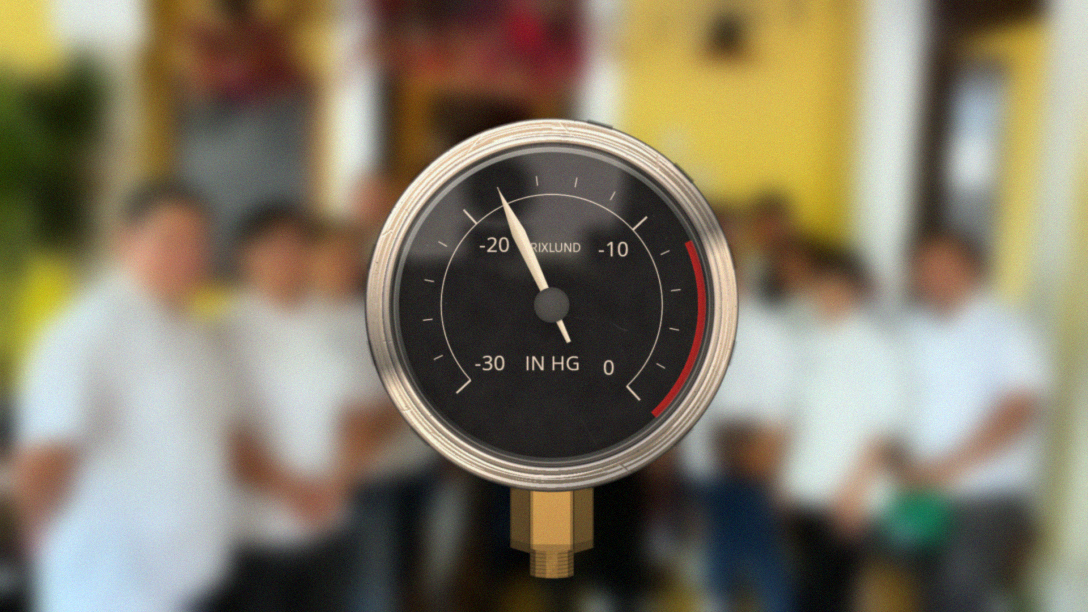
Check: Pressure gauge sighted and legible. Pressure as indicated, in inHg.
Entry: -18 inHg
